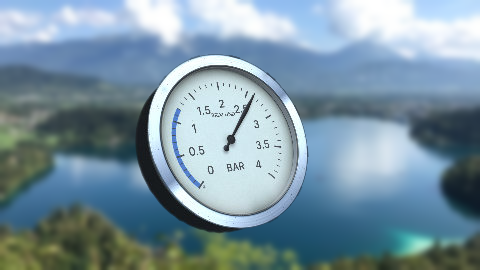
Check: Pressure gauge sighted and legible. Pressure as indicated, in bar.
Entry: 2.6 bar
